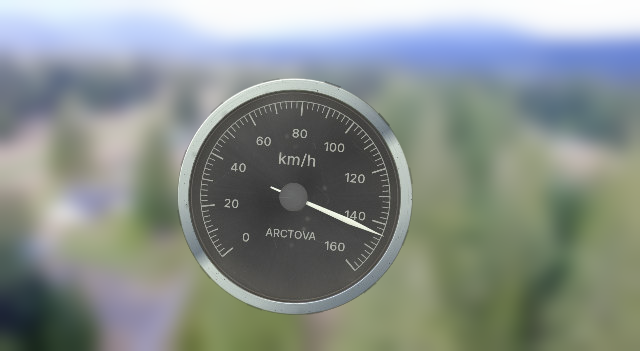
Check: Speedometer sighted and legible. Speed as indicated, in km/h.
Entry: 144 km/h
